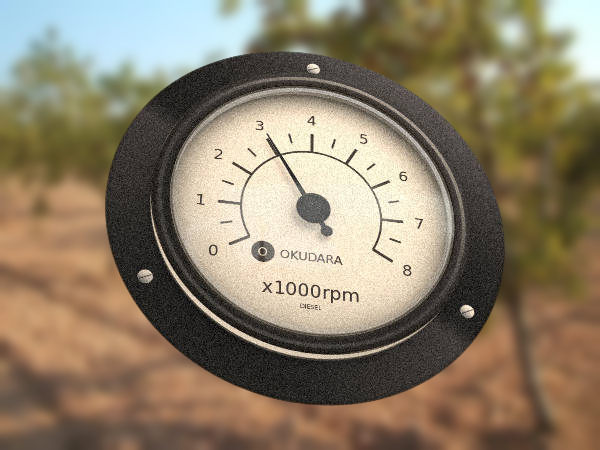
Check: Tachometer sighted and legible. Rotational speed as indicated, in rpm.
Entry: 3000 rpm
